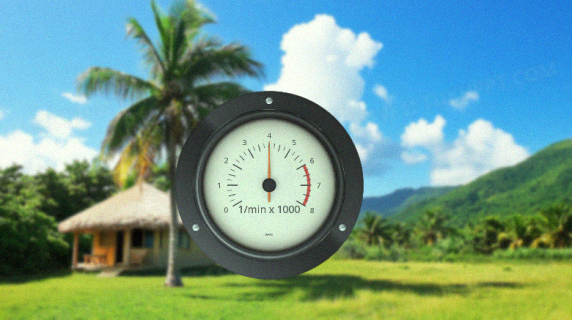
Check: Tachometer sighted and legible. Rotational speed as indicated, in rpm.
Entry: 4000 rpm
